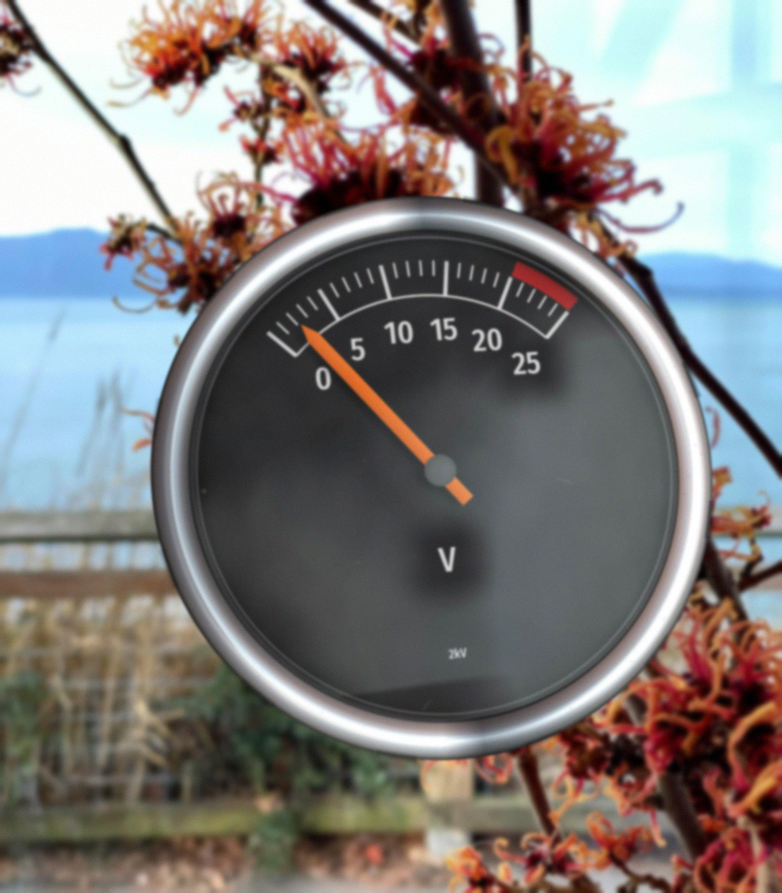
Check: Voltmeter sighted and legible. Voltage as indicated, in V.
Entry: 2 V
